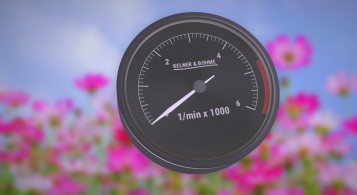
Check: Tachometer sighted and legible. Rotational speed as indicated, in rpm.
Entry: 0 rpm
